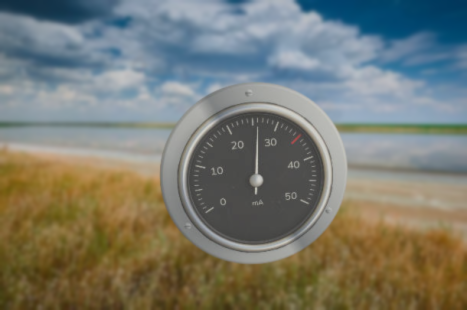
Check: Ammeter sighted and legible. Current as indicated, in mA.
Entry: 26 mA
